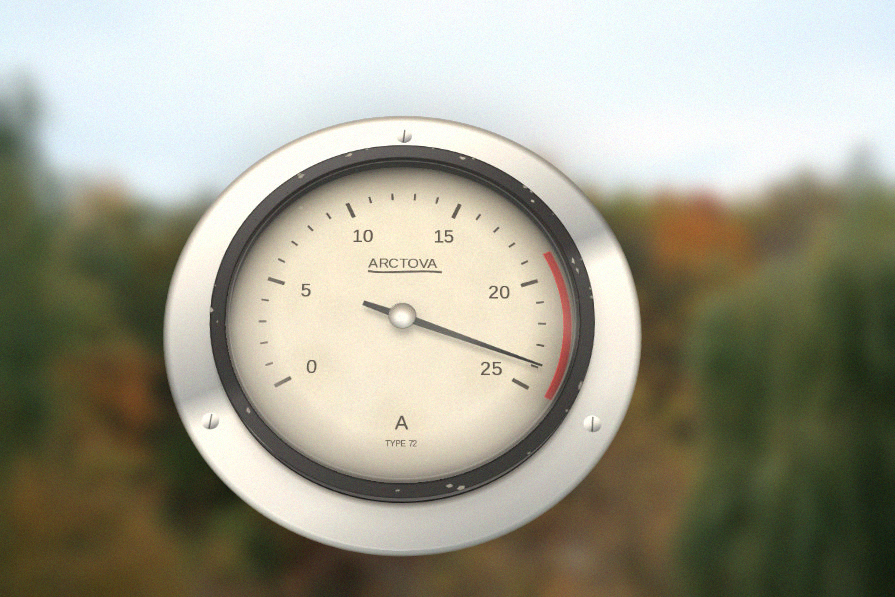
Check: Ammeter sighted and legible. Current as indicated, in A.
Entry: 24 A
